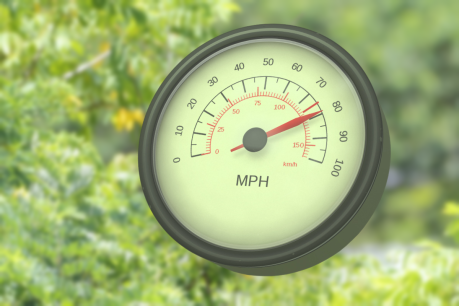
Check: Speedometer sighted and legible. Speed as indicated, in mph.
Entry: 80 mph
